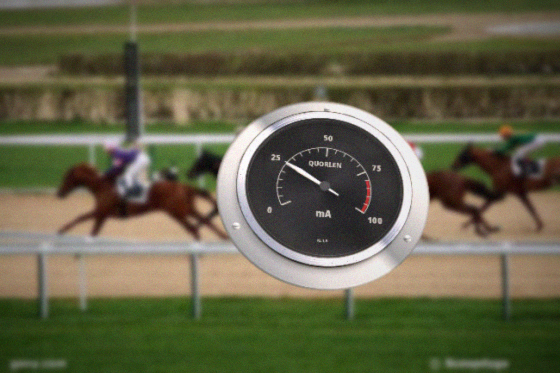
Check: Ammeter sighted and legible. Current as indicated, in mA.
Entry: 25 mA
